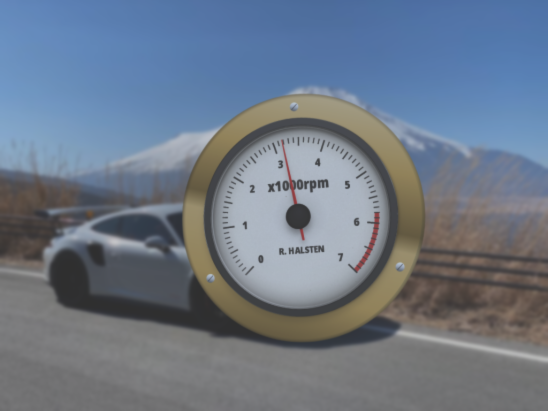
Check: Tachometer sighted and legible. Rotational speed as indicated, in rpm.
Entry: 3200 rpm
